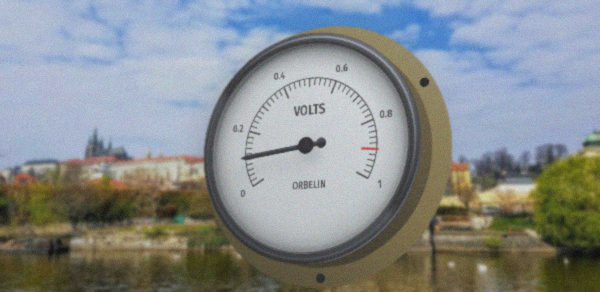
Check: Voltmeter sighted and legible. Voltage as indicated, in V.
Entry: 0.1 V
